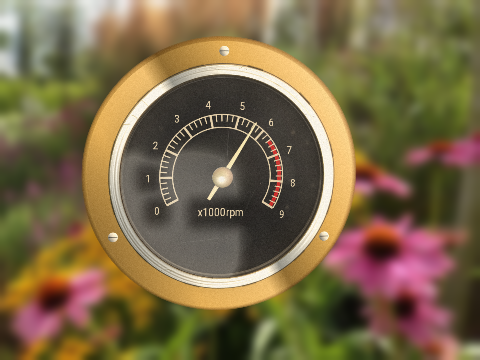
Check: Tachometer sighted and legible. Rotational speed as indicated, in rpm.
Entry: 5600 rpm
